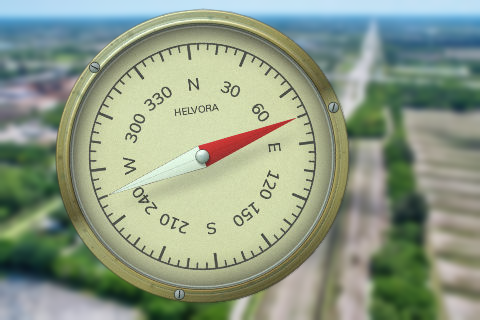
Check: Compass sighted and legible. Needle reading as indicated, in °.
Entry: 75 °
